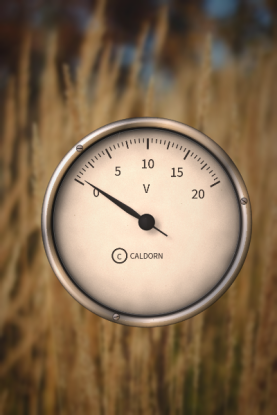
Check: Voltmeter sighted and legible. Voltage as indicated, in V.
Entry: 0.5 V
